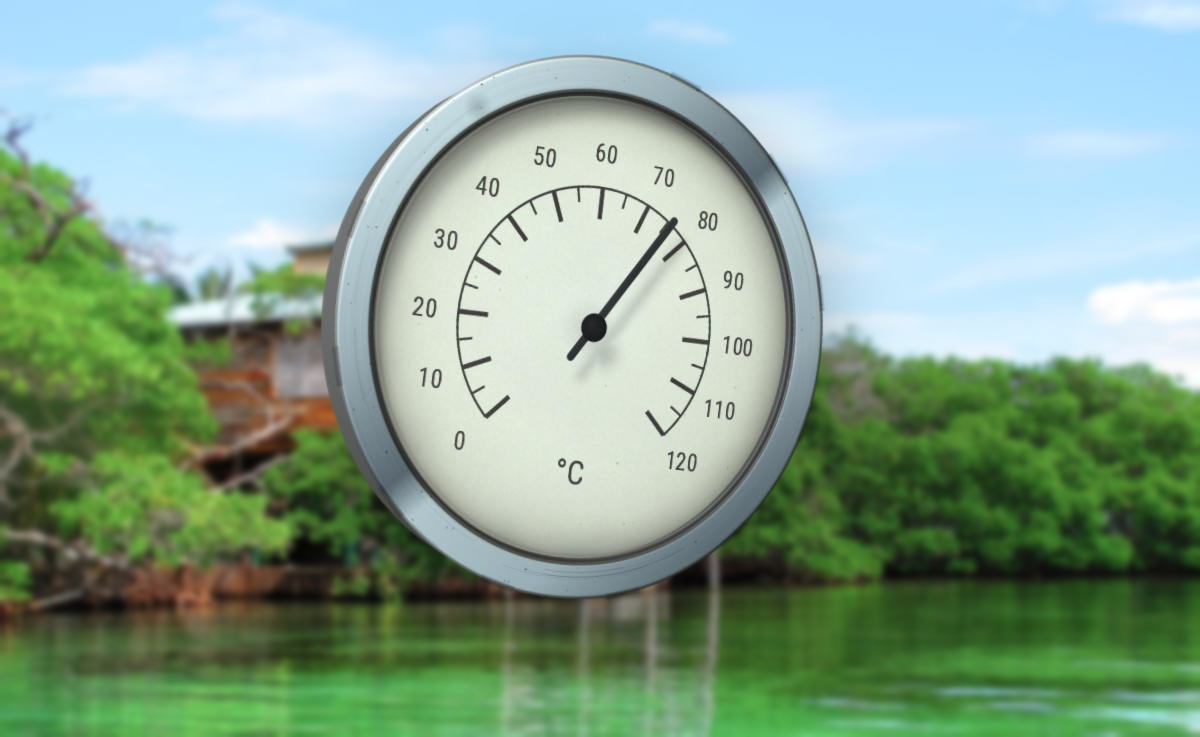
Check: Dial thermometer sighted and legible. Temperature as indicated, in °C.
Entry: 75 °C
